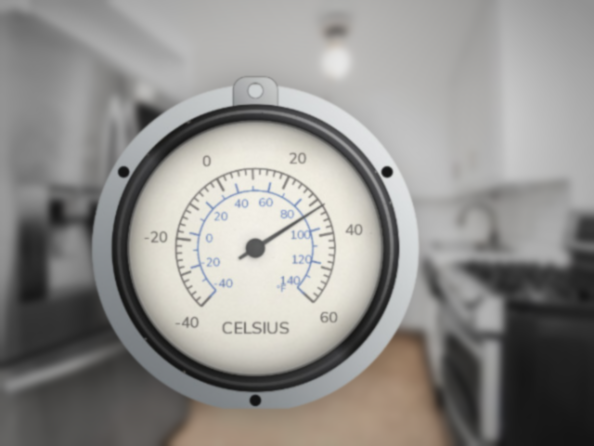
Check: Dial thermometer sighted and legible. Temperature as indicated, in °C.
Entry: 32 °C
